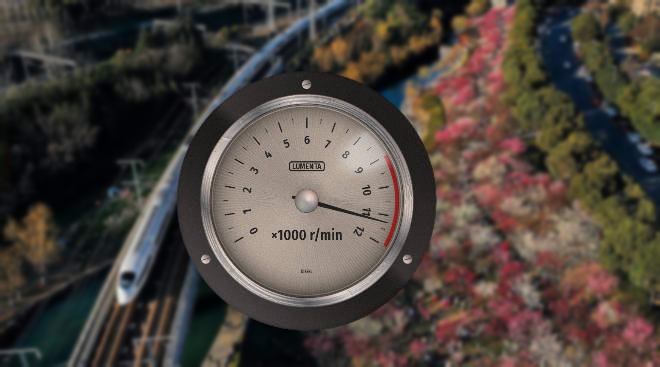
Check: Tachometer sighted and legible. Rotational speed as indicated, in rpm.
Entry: 11250 rpm
